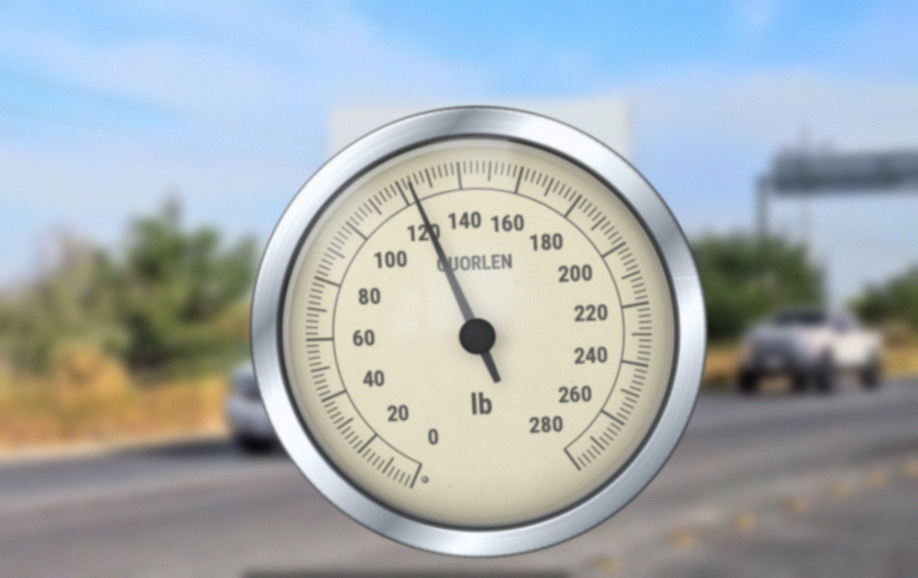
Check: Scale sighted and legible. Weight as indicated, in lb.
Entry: 124 lb
